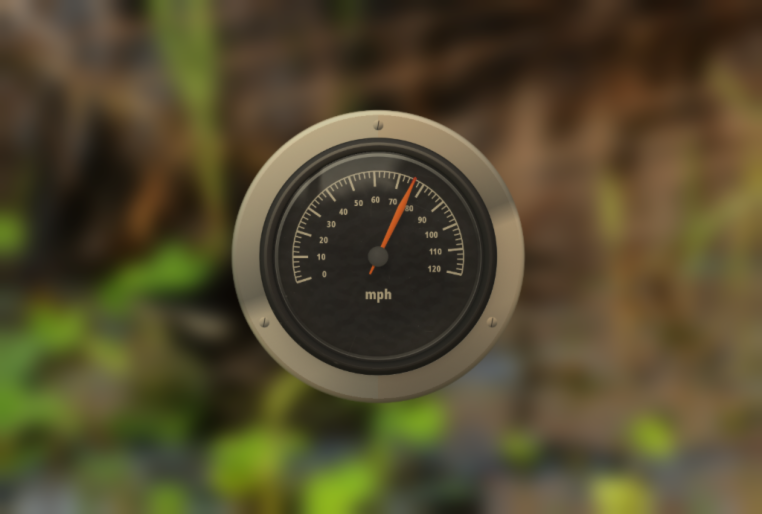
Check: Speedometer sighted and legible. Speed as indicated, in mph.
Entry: 76 mph
